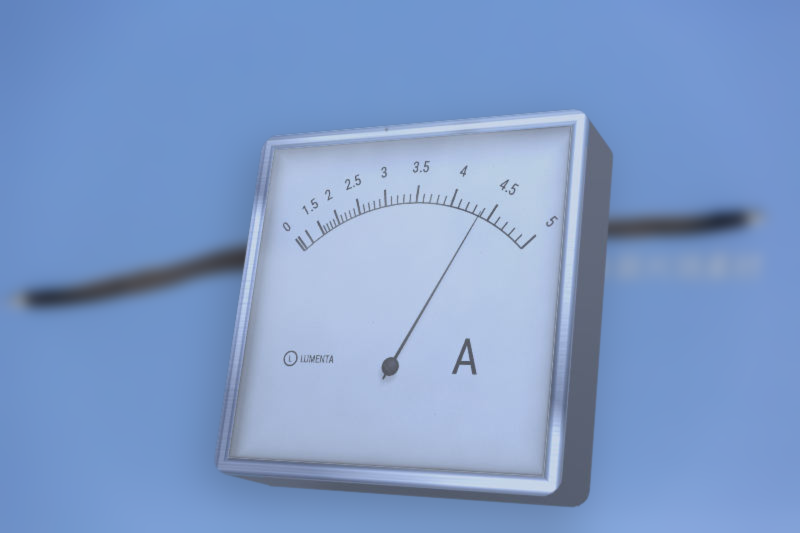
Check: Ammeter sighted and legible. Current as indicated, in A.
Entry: 4.4 A
